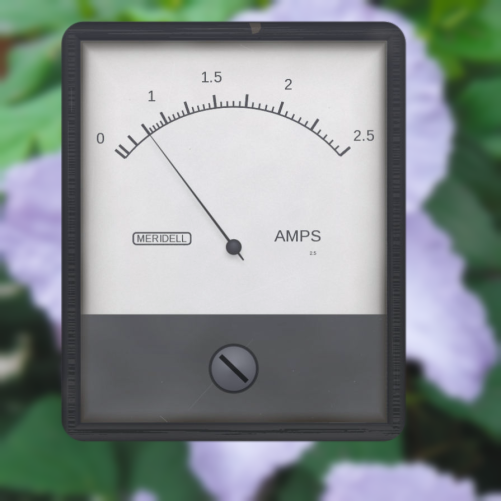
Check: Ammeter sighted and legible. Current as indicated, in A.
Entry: 0.75 A
